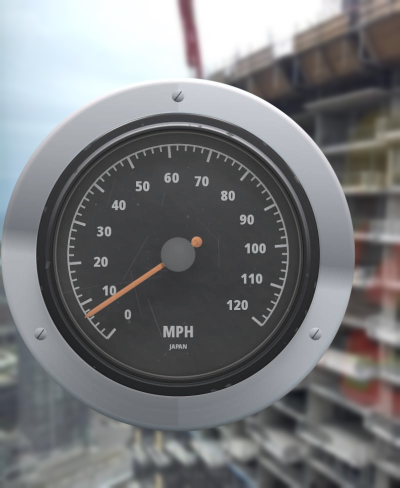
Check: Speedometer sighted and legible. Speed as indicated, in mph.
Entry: 7 mph
